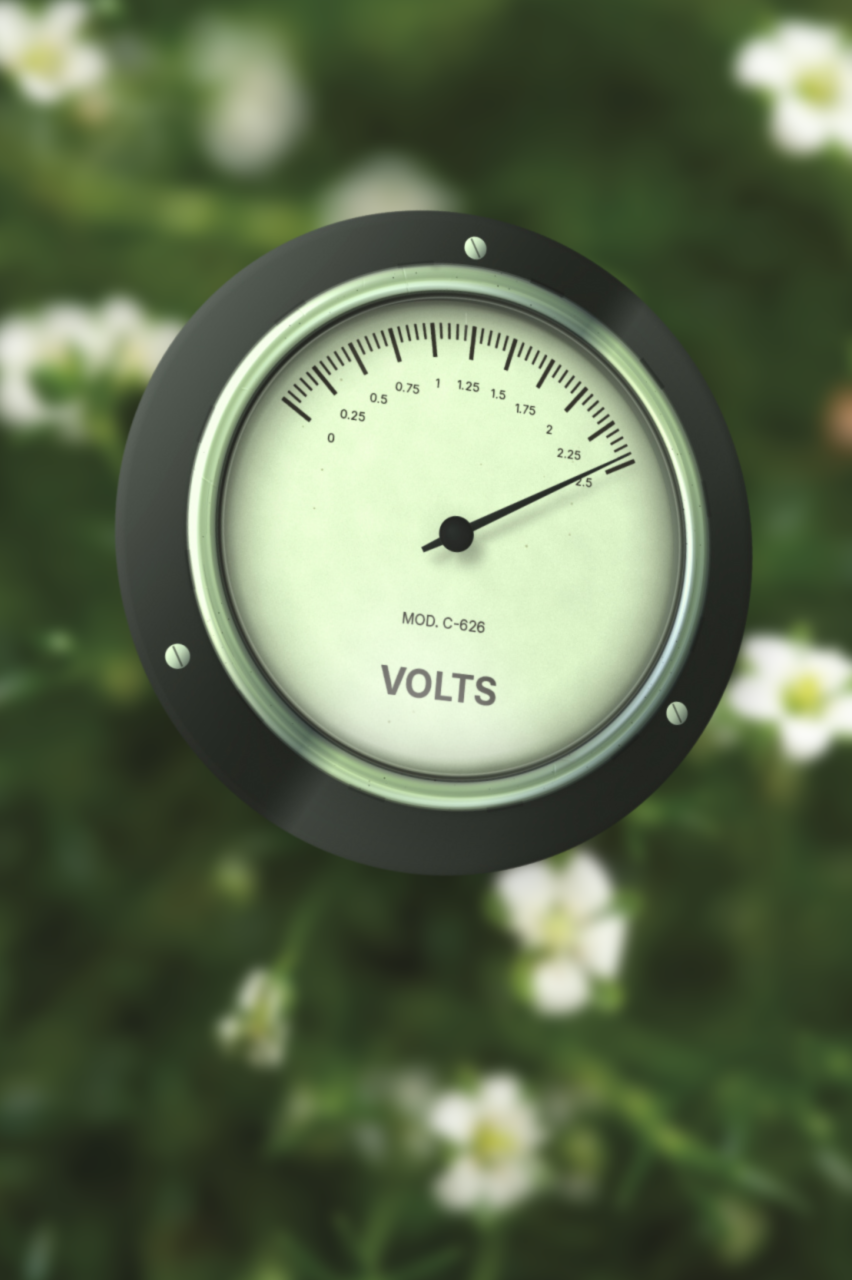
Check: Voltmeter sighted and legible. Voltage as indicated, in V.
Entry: 2.45 V
